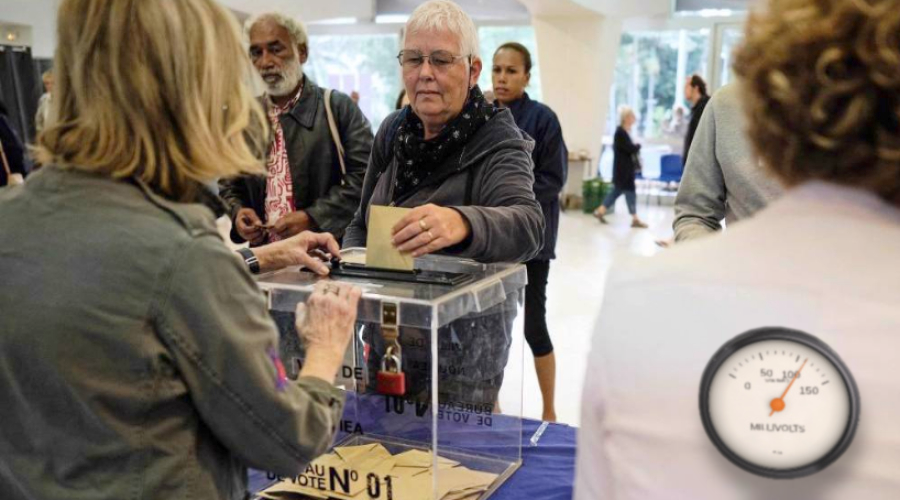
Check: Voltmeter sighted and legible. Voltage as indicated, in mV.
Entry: 110 mV
